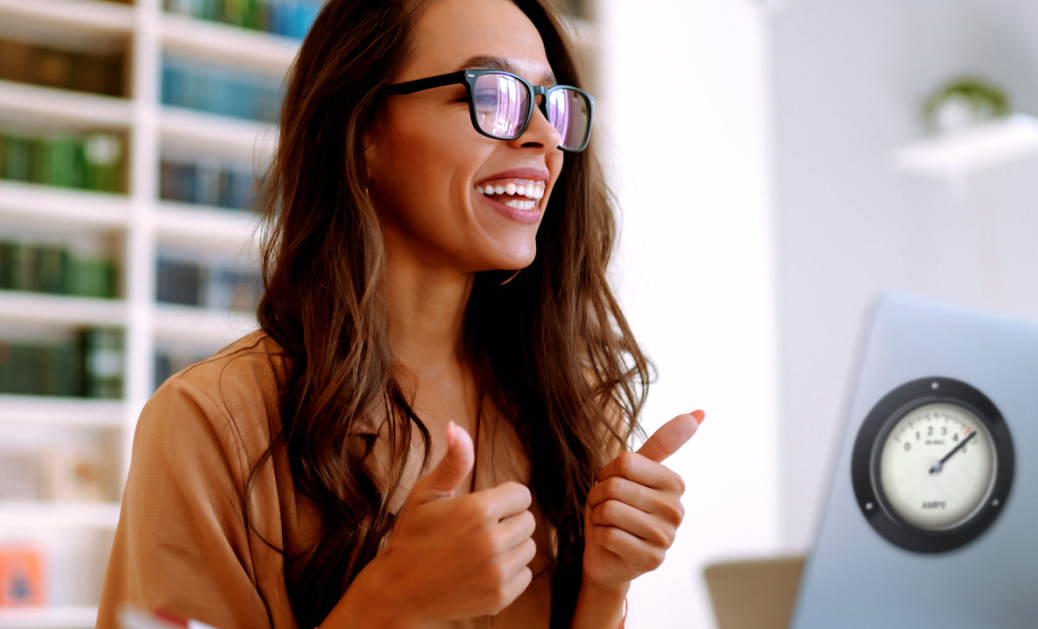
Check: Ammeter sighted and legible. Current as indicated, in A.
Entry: 4.5 A
